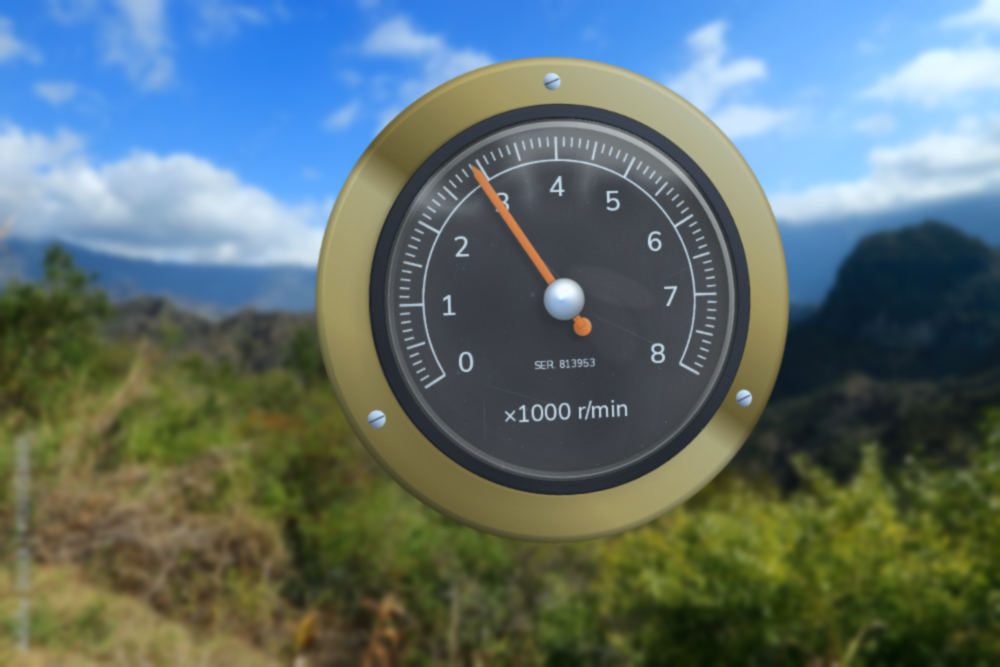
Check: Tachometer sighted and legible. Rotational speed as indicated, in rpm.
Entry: 2900 rpm
